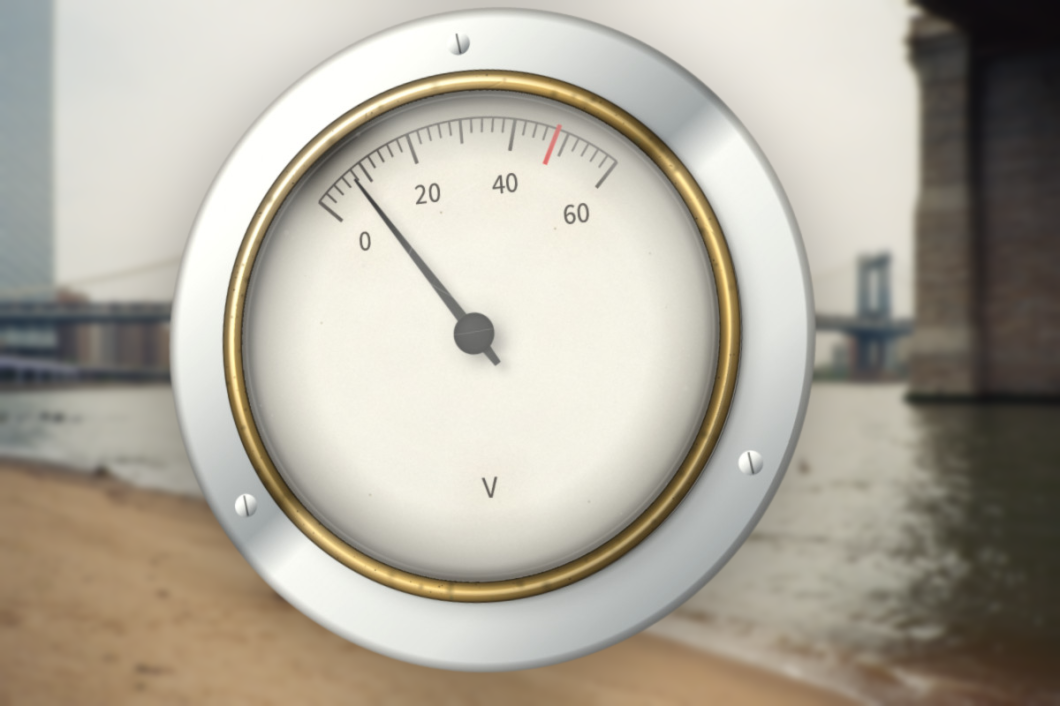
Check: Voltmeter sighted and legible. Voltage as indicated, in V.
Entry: 8 V
